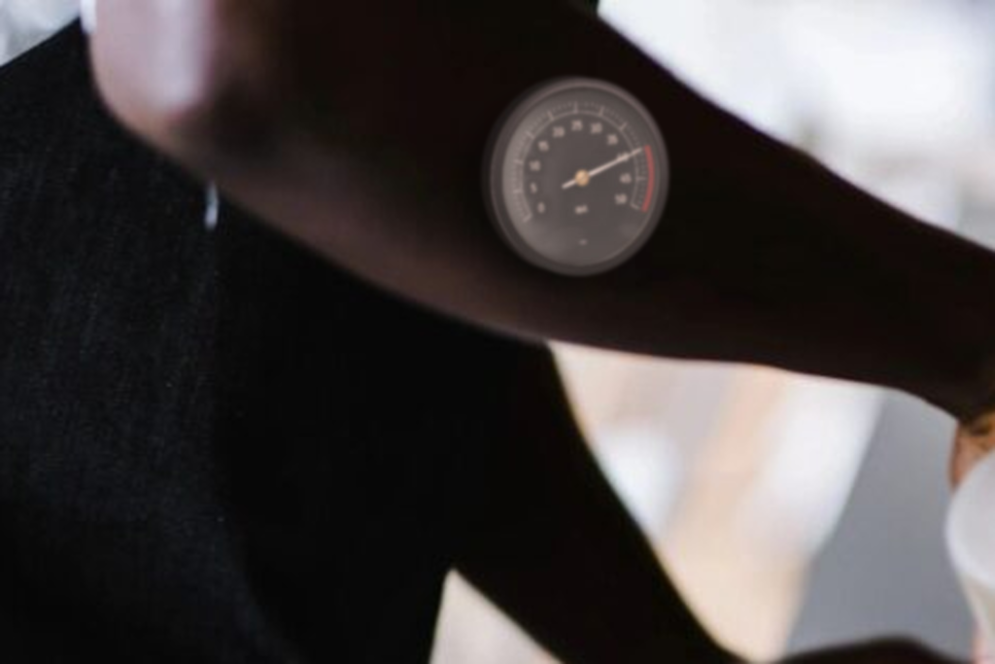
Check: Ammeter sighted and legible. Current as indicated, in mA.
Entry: 40 mA
